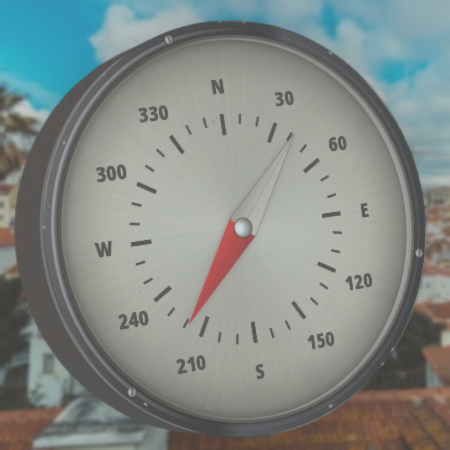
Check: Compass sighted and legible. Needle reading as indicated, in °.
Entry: 220 °
